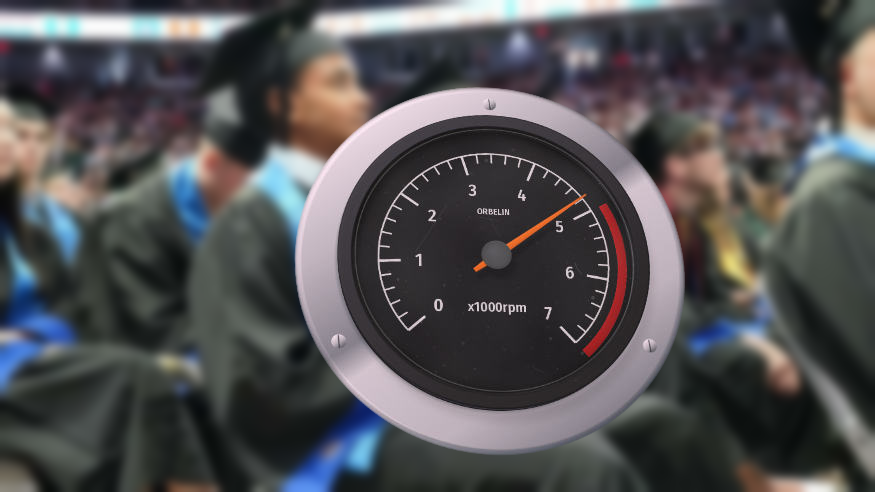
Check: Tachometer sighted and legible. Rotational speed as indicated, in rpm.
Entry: 4800 rpm
